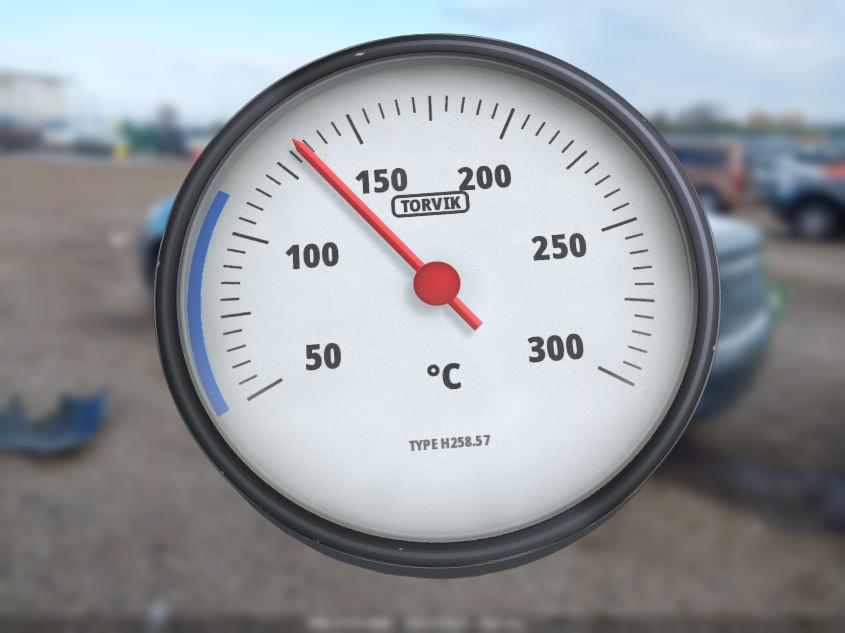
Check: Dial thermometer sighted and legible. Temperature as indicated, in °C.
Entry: 132.5 °C
